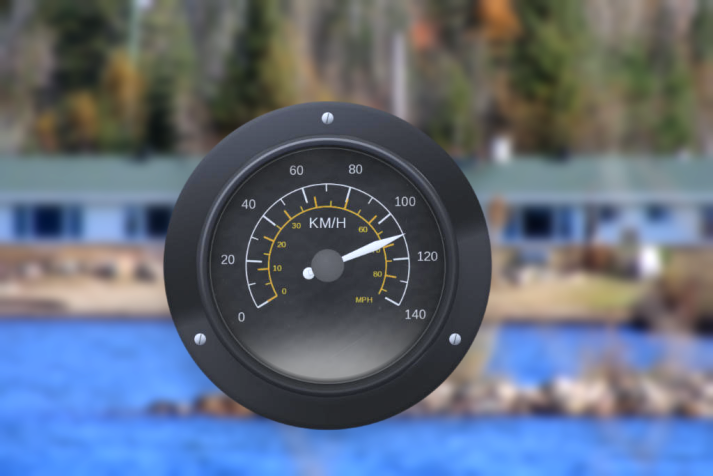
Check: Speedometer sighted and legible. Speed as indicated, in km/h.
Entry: 110 km/h
